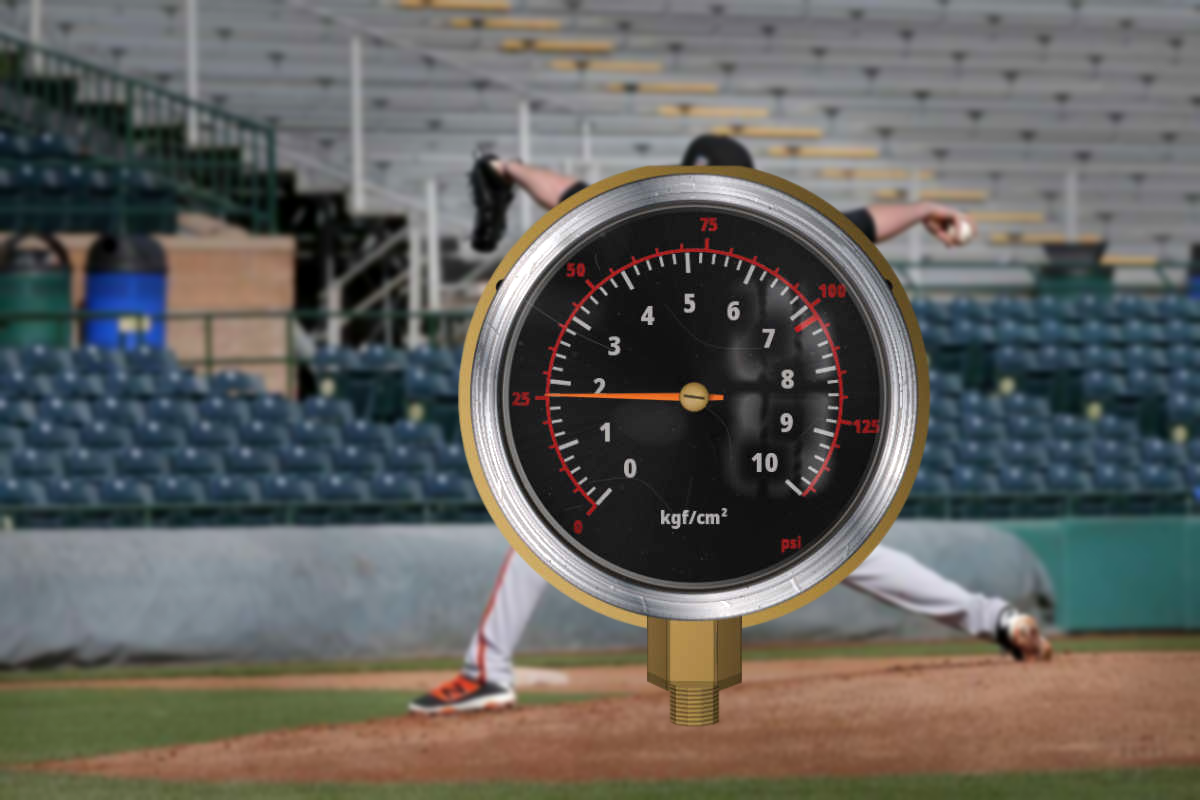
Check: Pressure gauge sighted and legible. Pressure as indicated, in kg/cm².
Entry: 1.8 kg/cm²
